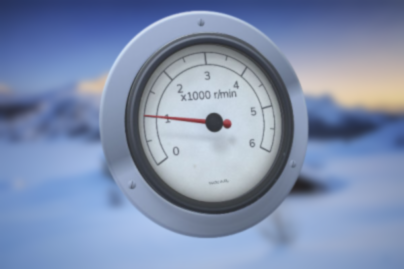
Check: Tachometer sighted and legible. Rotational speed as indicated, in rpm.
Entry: 1000 rpm
